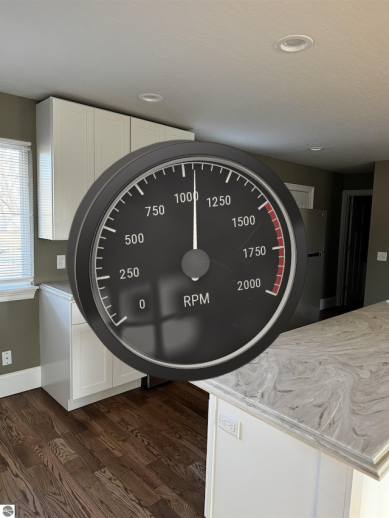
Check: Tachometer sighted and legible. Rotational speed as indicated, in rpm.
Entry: 1050 rpm
